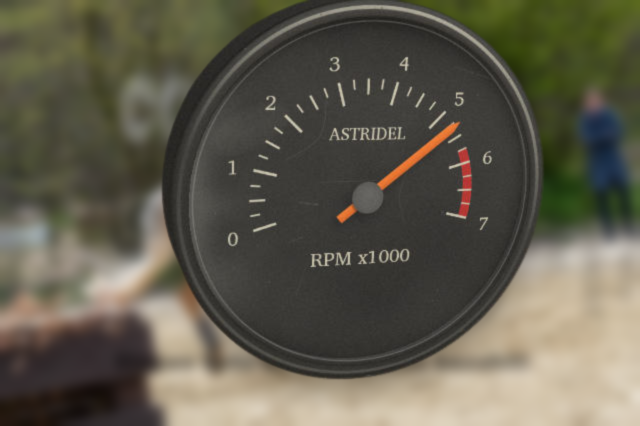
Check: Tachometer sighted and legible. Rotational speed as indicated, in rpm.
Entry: 5250 rpm
